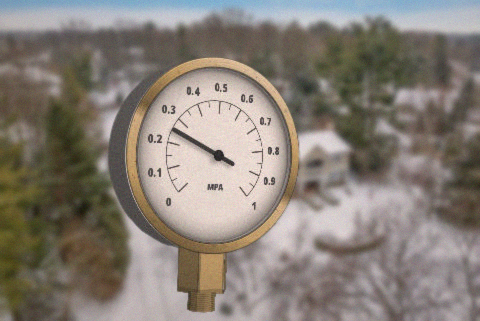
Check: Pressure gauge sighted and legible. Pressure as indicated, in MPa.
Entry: 0.25 MPa
